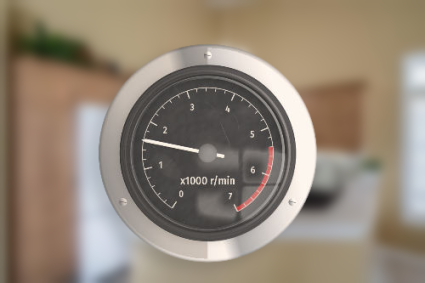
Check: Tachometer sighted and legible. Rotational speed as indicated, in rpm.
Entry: 1600 rpm
